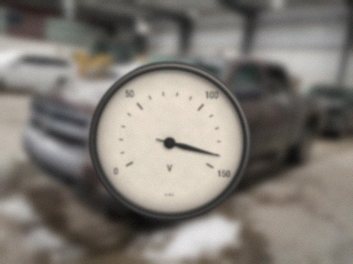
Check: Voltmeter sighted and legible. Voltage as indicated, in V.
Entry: 140 V
